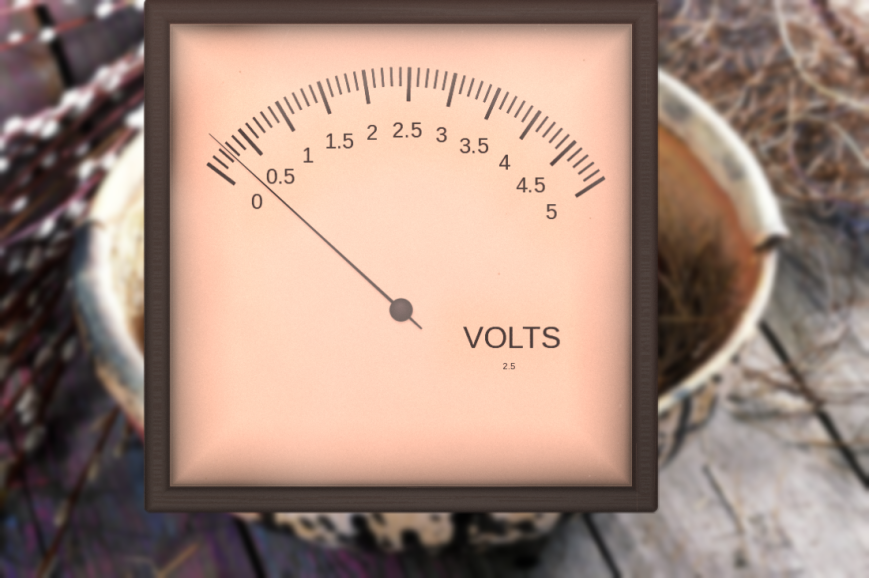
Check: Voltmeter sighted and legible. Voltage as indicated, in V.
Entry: 0.25 V
